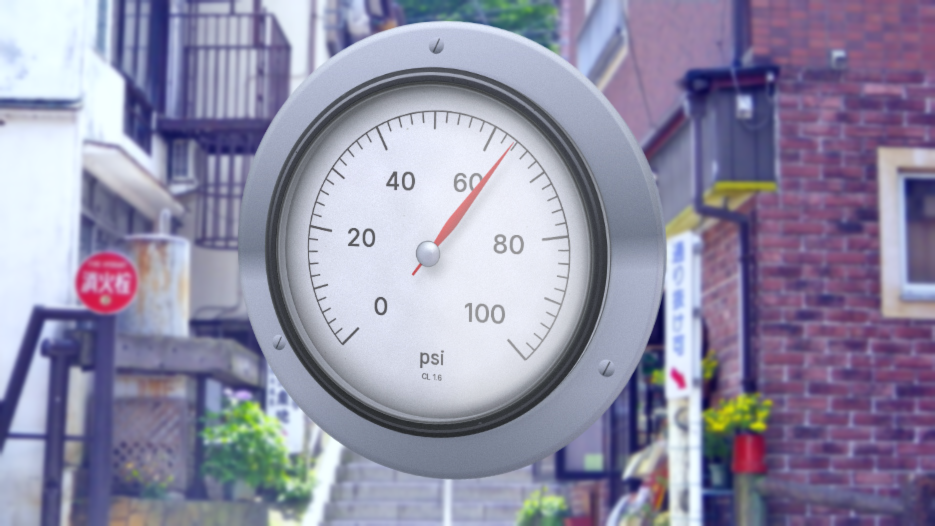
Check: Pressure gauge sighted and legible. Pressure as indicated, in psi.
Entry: 64 psi
